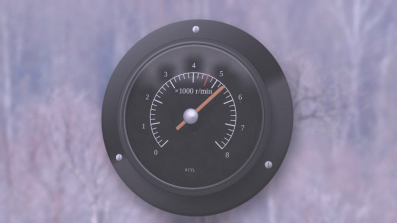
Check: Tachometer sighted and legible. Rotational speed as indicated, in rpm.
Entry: 5400 rpm
